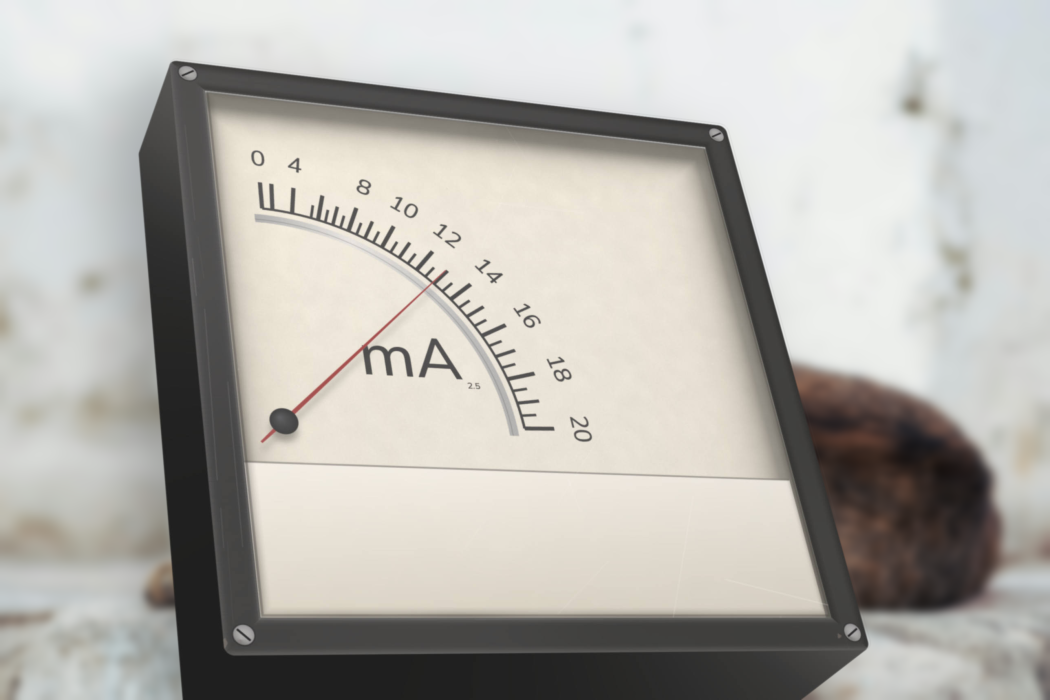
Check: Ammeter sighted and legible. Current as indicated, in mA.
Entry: 13 mA
